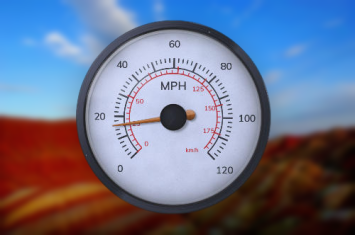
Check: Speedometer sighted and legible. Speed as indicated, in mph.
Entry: 16 mph
